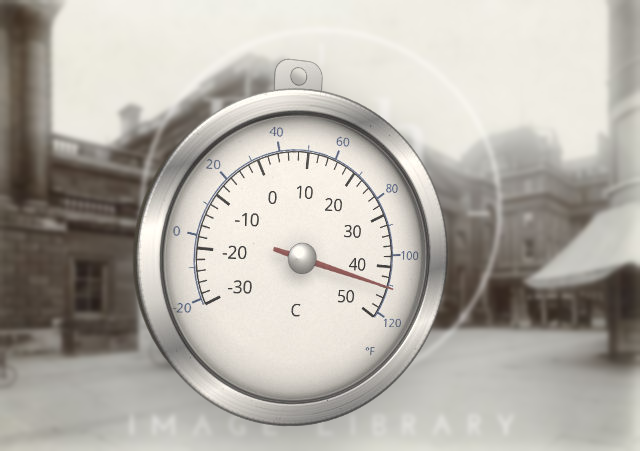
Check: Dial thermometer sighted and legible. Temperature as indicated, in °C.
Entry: 44 °C
